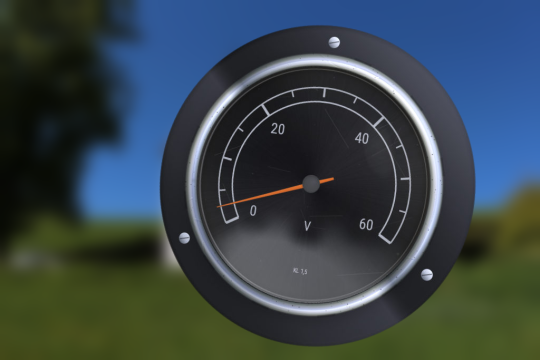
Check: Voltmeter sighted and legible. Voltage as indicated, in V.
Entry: 2.5 V
